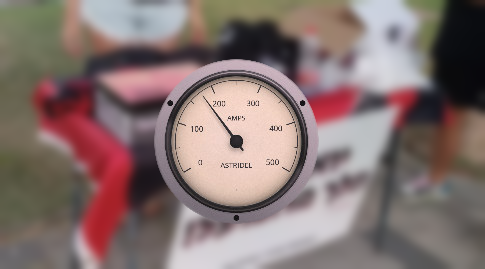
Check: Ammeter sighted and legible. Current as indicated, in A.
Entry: 175 A
